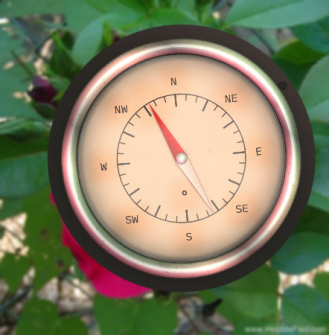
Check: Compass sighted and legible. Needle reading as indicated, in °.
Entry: 335 °
